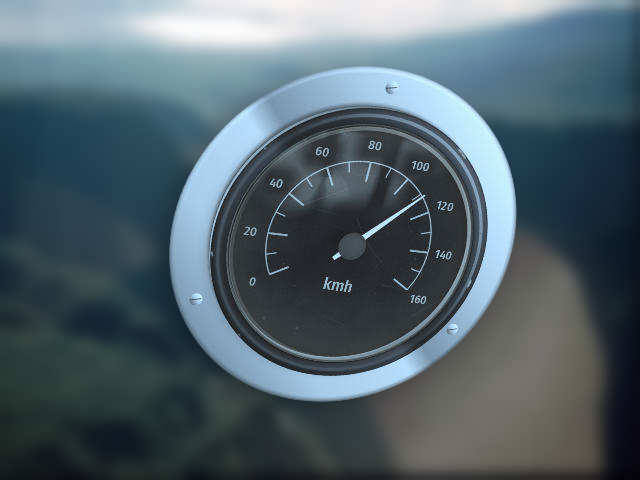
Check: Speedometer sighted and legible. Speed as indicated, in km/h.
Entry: 110 km/h
